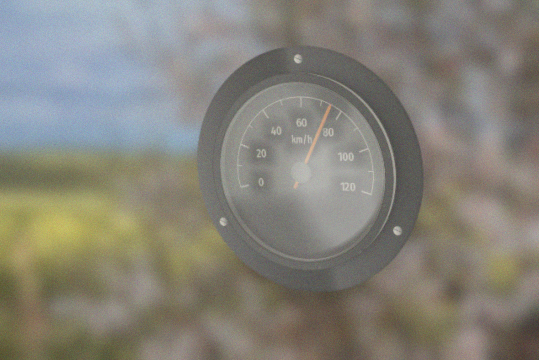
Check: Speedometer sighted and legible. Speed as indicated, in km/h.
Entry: 75 km/h
